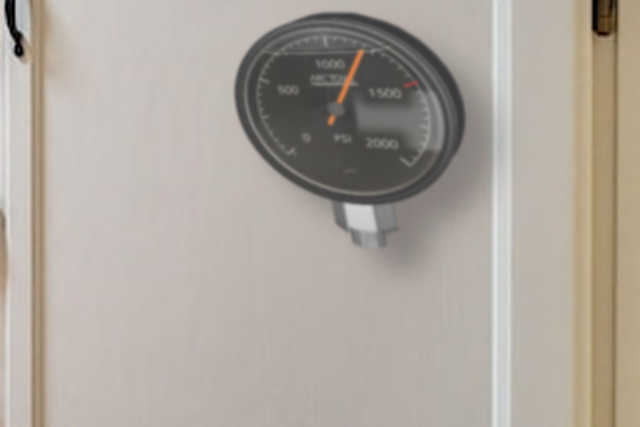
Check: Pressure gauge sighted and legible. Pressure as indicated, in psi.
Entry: 1200 psi
